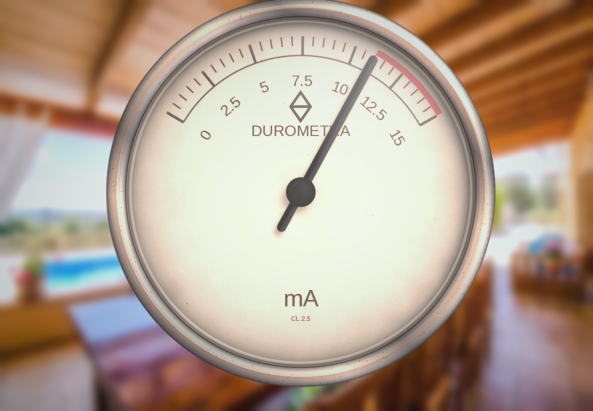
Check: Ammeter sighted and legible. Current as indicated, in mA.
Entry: 11 mA
